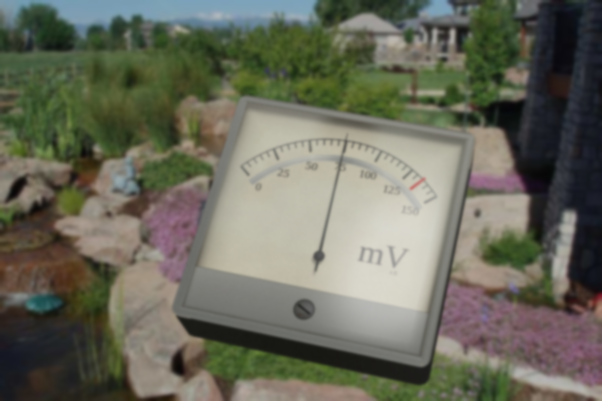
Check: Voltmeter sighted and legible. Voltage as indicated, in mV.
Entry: 75 mV
